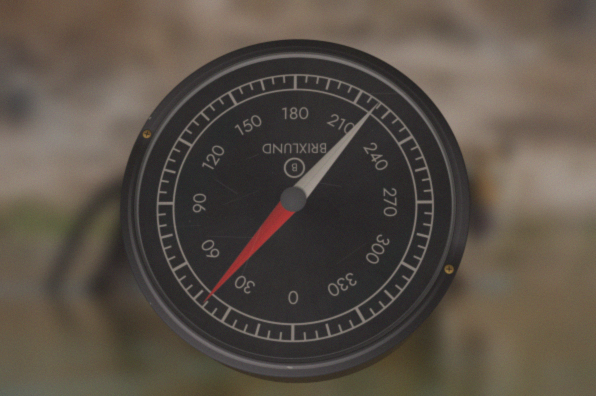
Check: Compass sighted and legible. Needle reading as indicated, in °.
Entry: 40 °
